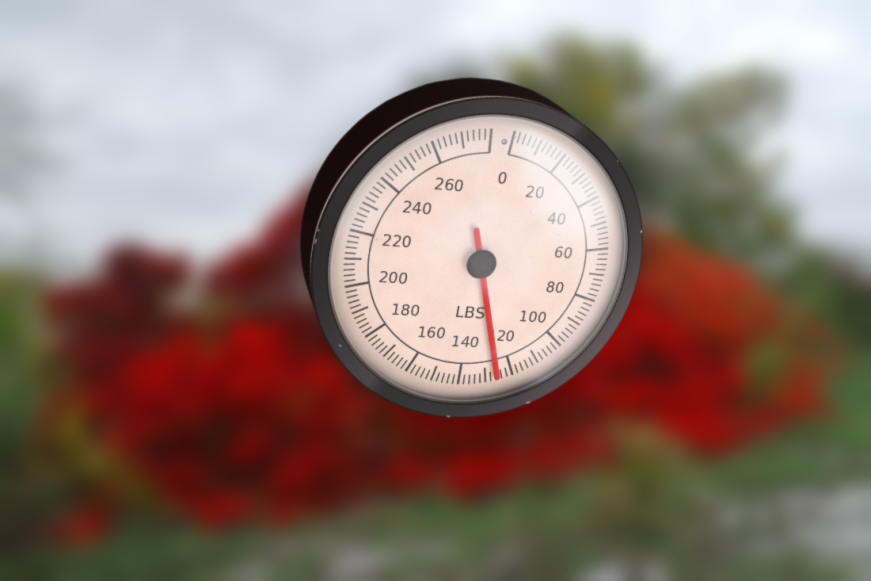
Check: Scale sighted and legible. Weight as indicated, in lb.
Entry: 126 lb
